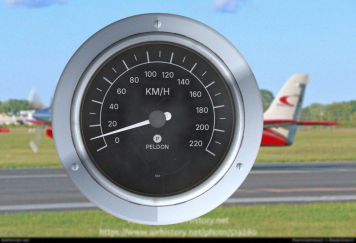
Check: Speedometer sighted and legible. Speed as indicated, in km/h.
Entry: 10 km/h
